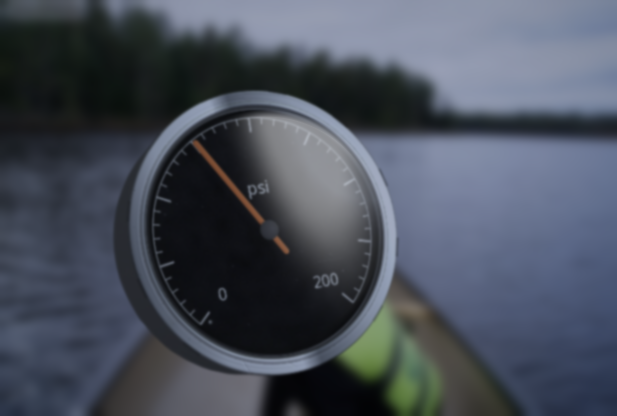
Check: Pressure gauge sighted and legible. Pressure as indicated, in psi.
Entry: 75 psi
